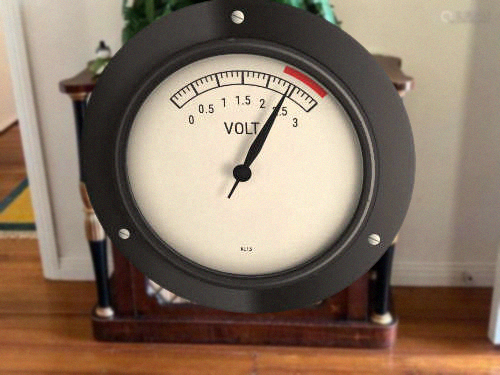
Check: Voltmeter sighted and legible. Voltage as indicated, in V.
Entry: 2.4 V
